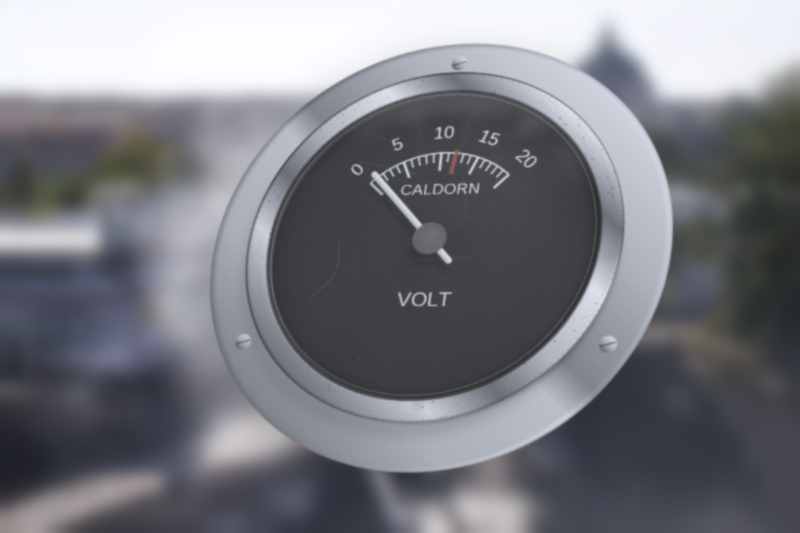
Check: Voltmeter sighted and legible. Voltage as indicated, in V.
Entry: 1 V
